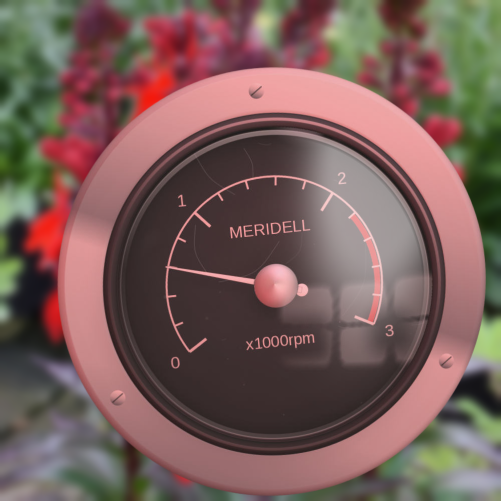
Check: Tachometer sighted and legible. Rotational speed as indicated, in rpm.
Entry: 600 rpm
